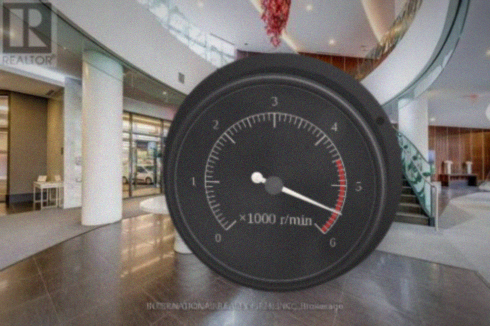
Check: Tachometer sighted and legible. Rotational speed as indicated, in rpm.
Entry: 5500 rpm
